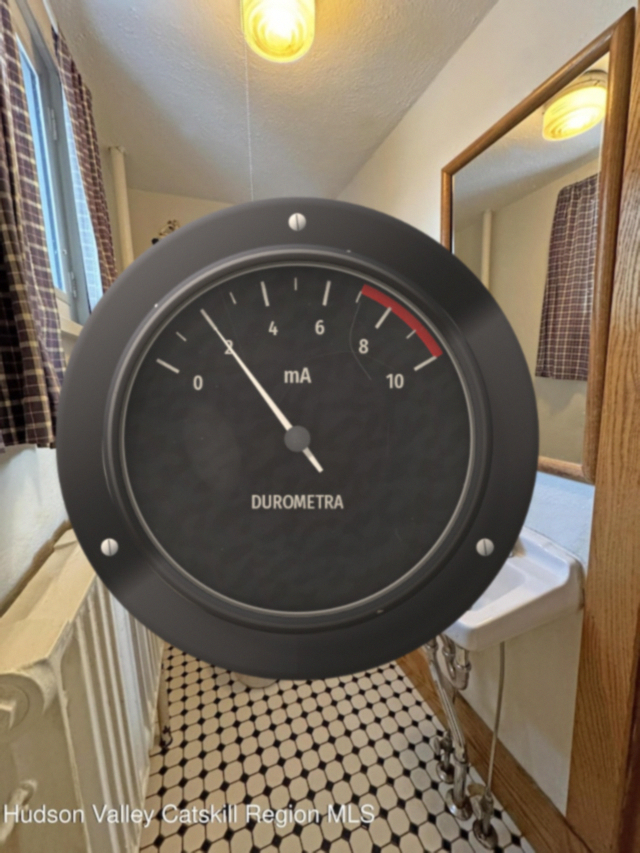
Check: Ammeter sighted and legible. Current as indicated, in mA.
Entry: 2 mA
